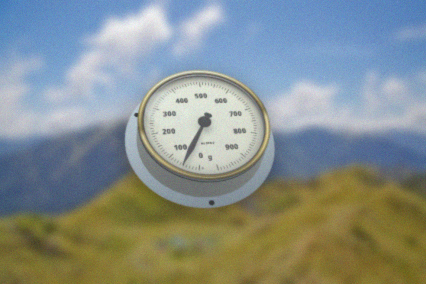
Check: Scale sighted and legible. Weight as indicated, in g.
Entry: 50 g
